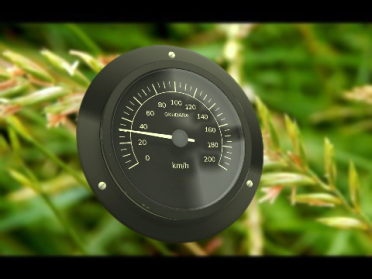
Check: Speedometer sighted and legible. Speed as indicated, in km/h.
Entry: 30 km/h
